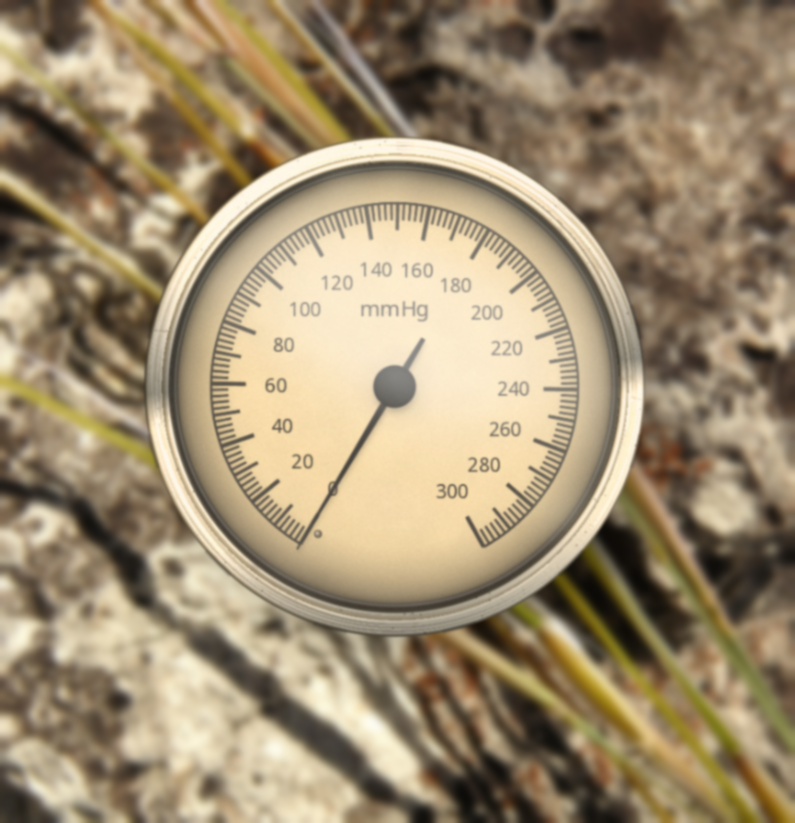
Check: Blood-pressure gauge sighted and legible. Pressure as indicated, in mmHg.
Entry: 0 mmHg
